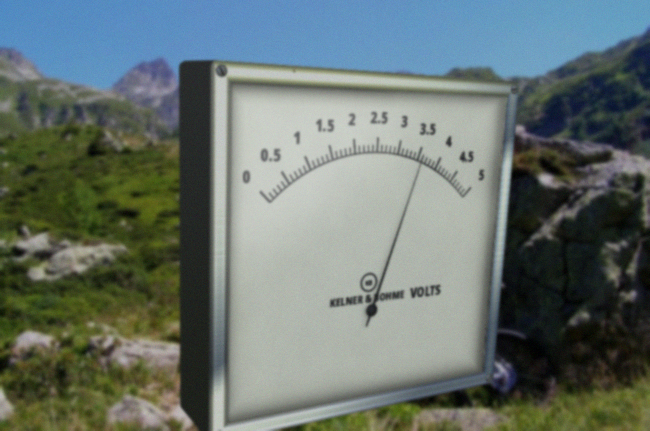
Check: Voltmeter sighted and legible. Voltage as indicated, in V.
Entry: 3.5 V
